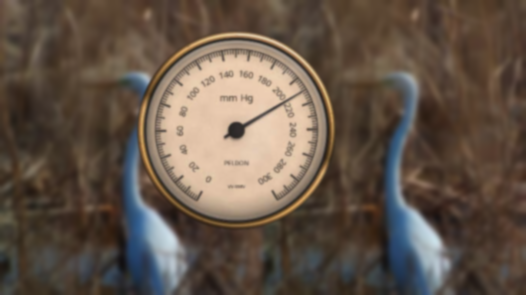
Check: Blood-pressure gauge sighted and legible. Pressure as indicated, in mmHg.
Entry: 210 mmHg
